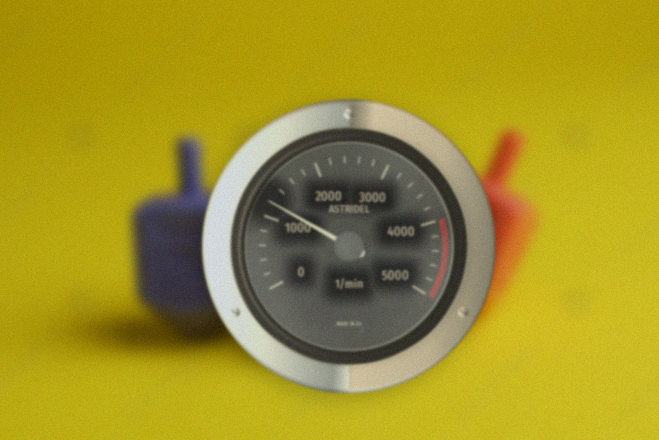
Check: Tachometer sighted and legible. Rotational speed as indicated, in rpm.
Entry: 1200 rpm
